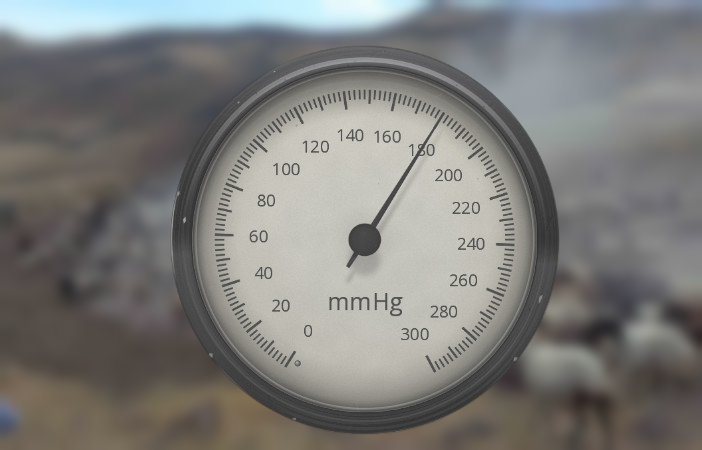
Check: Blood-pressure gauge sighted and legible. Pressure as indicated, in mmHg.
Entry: 180 mmHg
